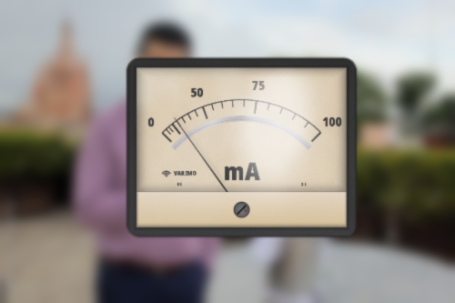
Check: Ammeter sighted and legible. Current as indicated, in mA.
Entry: 30 mA
